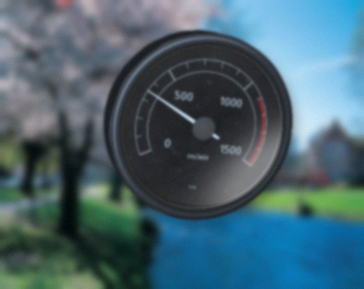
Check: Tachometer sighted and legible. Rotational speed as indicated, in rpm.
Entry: 350 rpm
